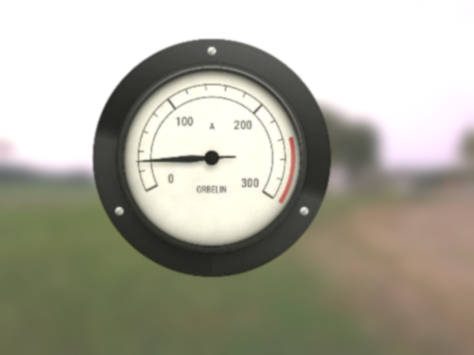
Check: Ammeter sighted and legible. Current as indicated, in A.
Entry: 30 A
